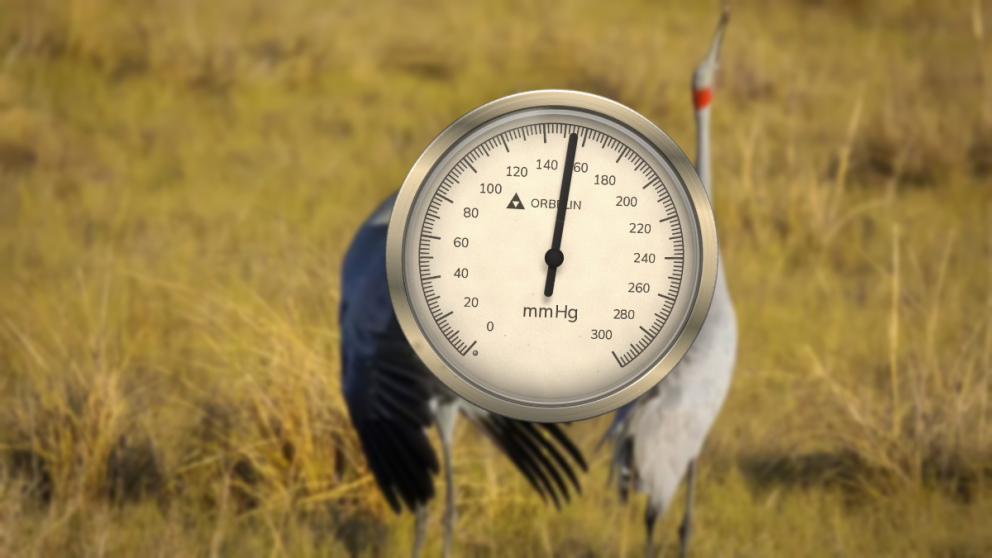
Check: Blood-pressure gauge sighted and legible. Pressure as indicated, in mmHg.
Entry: 154 mmHg
